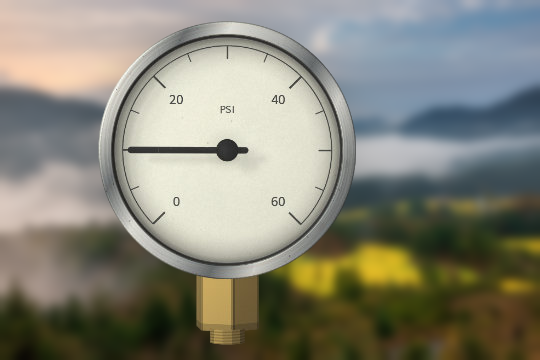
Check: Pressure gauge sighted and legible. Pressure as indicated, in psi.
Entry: 10 psi
